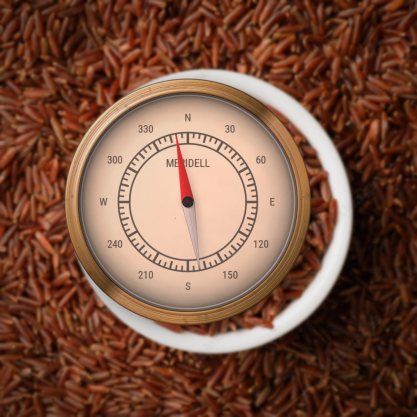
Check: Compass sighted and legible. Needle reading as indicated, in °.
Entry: 350 °
